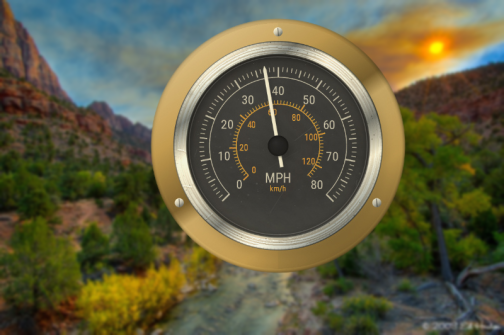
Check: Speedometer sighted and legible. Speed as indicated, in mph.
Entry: 37 mph
